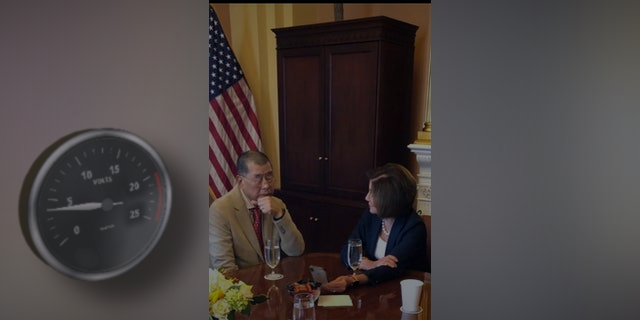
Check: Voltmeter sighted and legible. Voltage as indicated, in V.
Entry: 4 V
